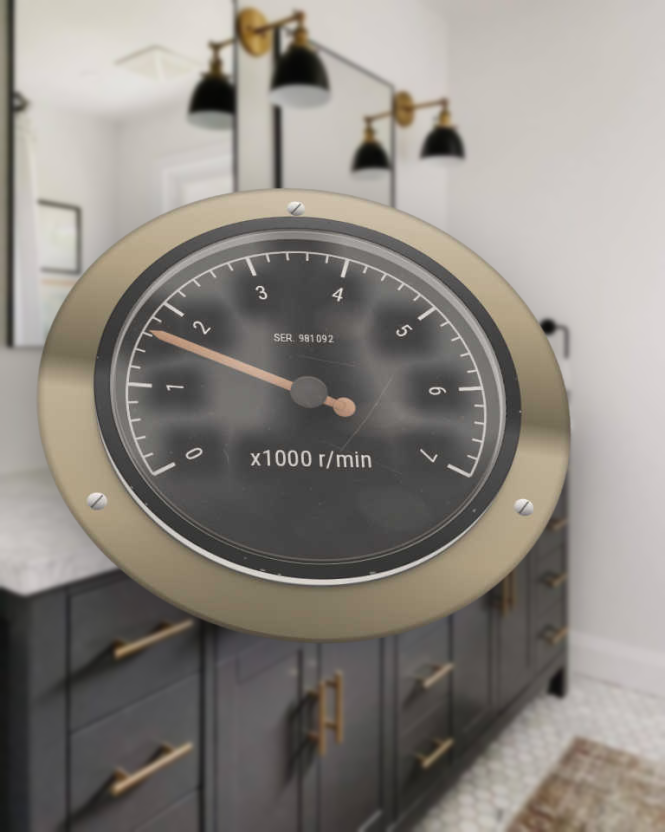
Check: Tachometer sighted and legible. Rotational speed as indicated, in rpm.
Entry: 1600 rpm
